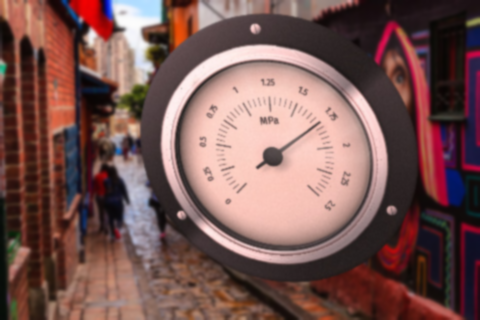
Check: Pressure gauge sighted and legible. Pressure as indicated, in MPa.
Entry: 1.75 MPa
